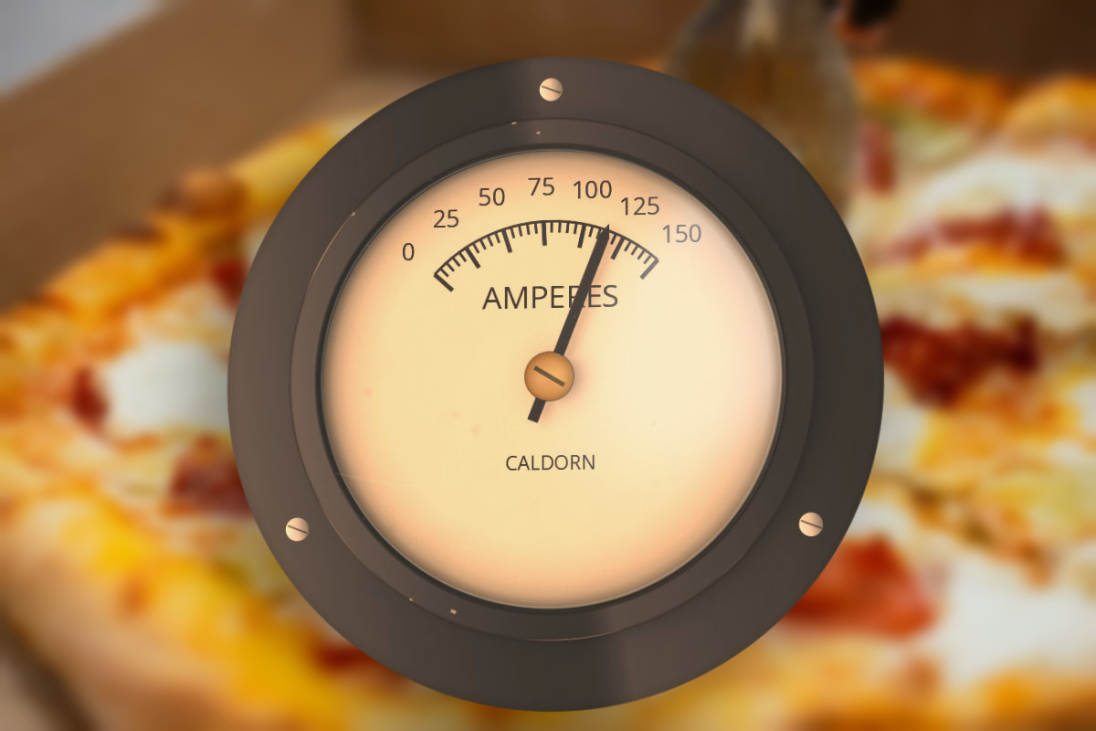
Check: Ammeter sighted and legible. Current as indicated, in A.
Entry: 115 A
